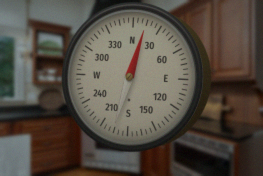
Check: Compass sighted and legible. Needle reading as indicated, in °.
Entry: 15 °
